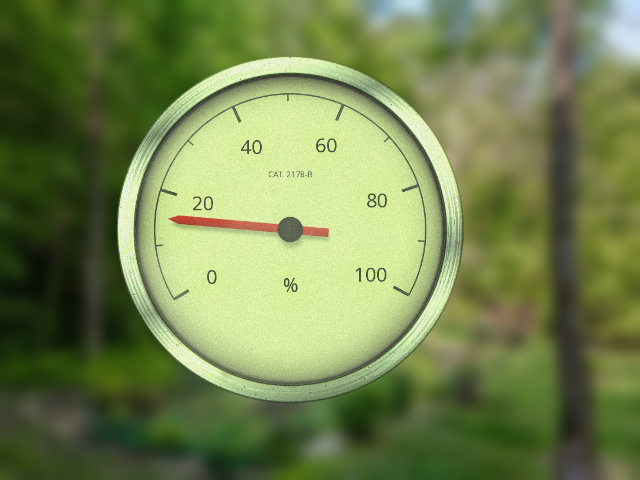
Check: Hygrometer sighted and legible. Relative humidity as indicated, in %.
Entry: 15 %
